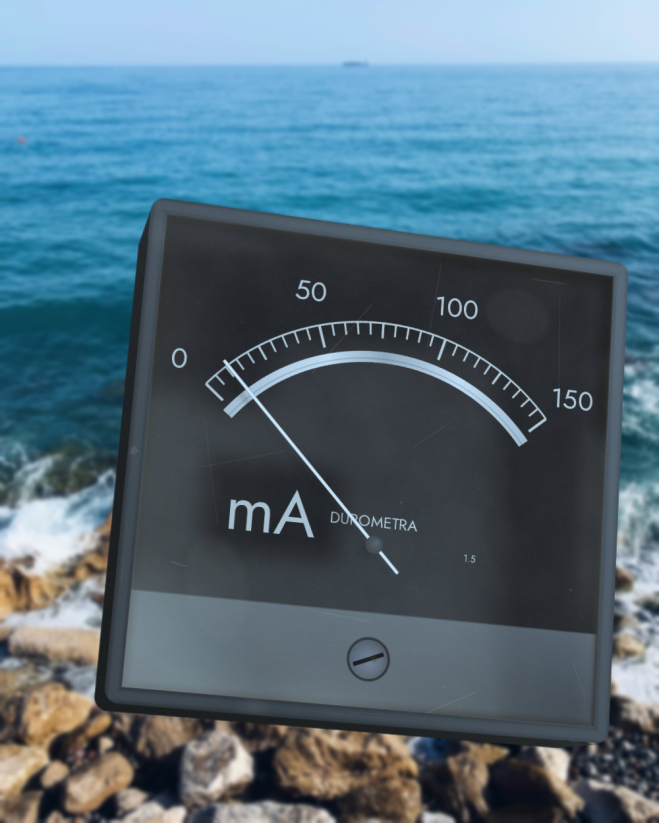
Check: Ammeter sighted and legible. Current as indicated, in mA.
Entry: 10 mA
